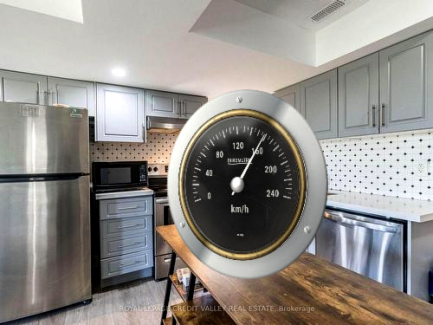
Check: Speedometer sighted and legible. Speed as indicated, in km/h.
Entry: 160 km/h
